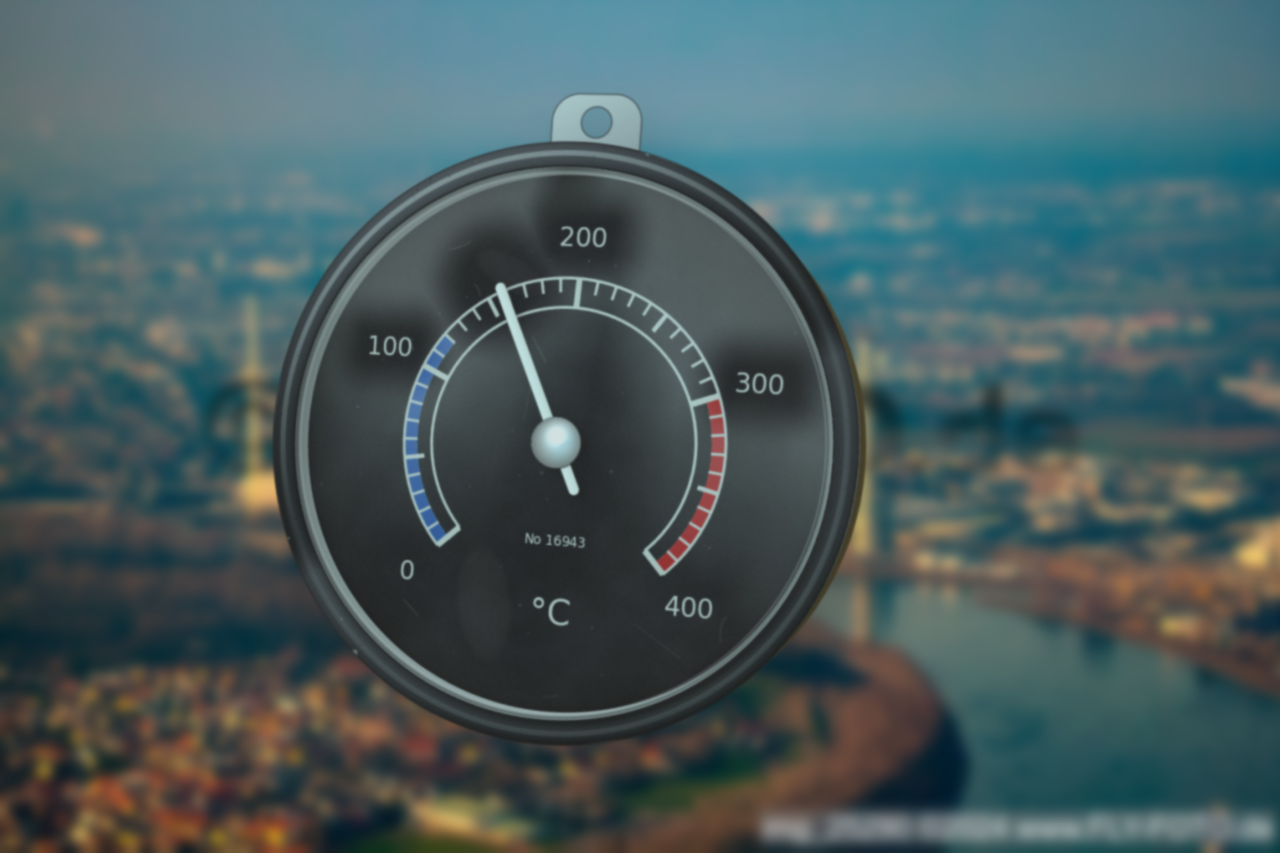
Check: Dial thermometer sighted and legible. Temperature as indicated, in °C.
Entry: 160 °C
